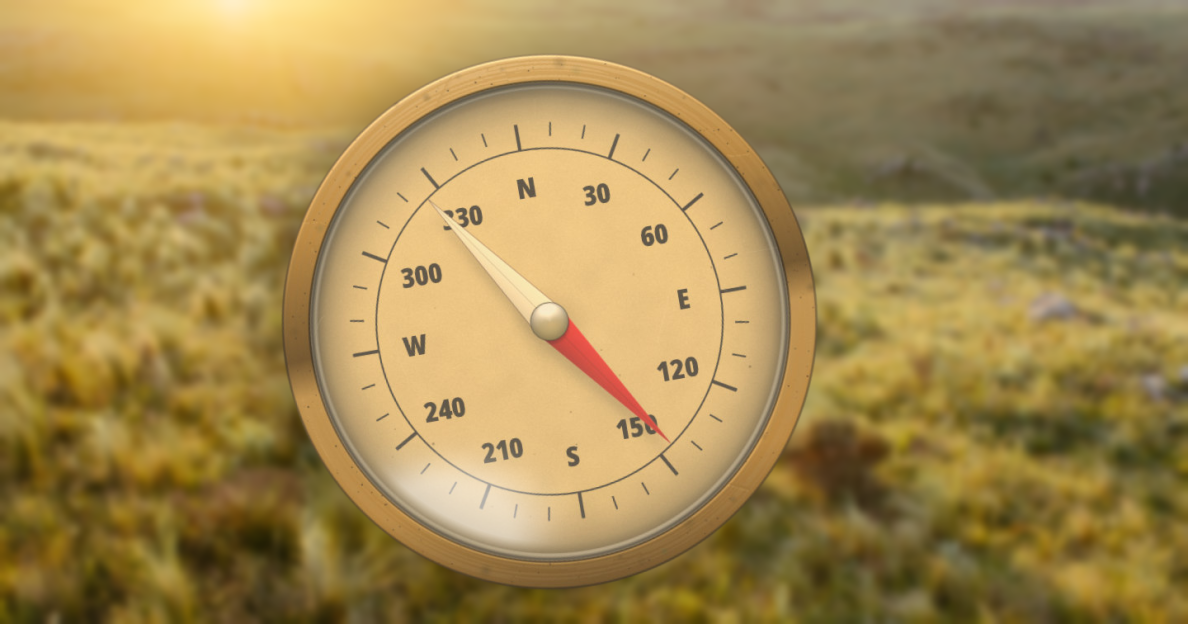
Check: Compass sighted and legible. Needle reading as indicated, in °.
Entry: 145 °
